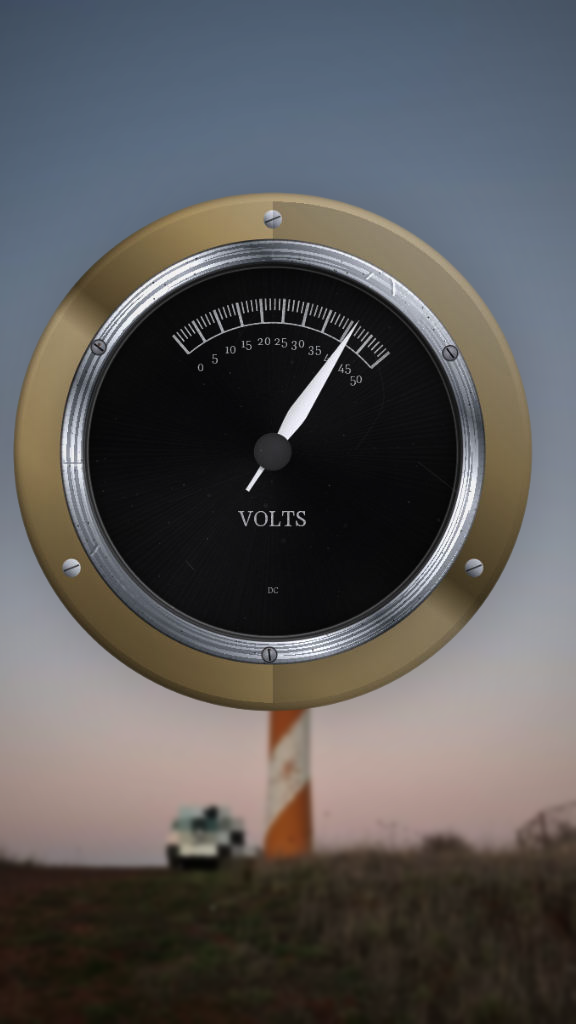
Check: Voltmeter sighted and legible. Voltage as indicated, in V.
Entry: 41 V
